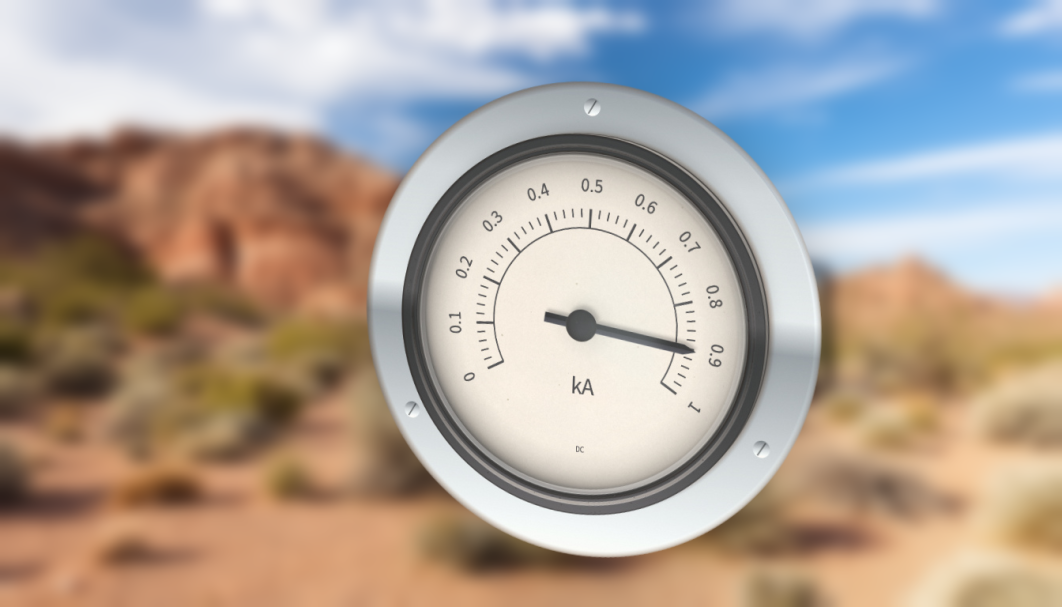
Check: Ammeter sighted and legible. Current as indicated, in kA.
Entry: 0.9 kA
